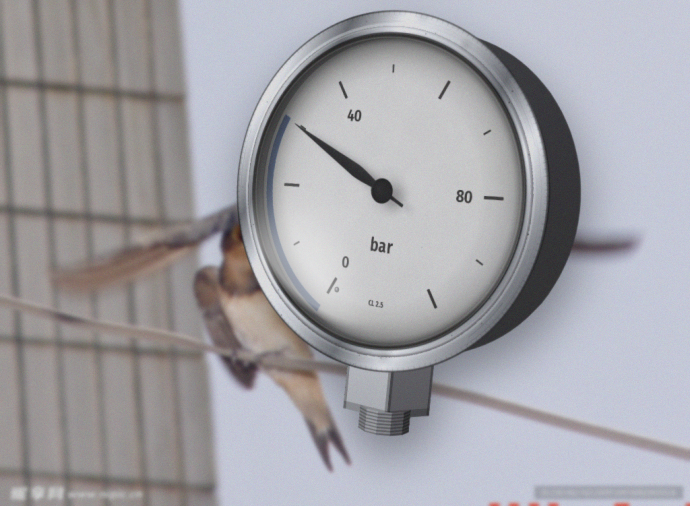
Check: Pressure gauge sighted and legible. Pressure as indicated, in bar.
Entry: 30 bar
